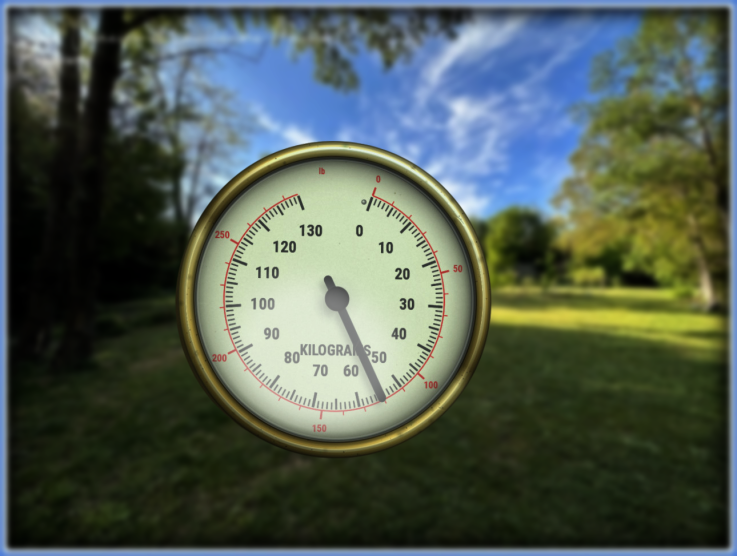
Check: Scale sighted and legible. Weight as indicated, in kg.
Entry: 55 kg
